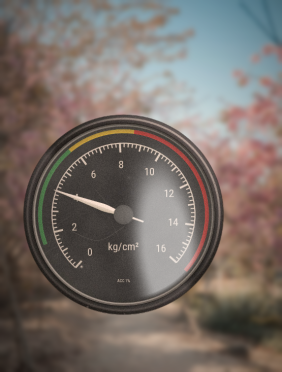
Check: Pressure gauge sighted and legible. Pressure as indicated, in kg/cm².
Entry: 4 kg/cm²
